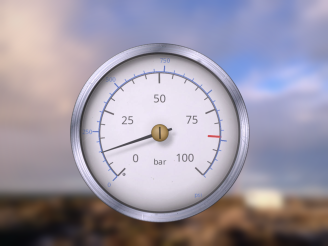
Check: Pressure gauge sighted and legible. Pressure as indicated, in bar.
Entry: 10 bar
